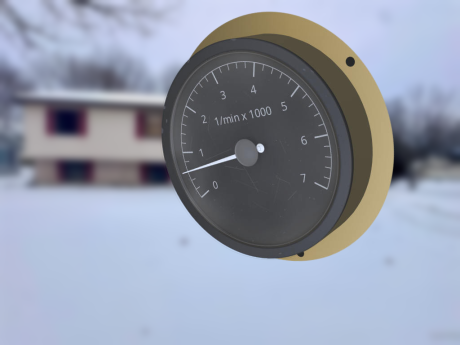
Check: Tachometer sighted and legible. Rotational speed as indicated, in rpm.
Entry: 600 rpm
